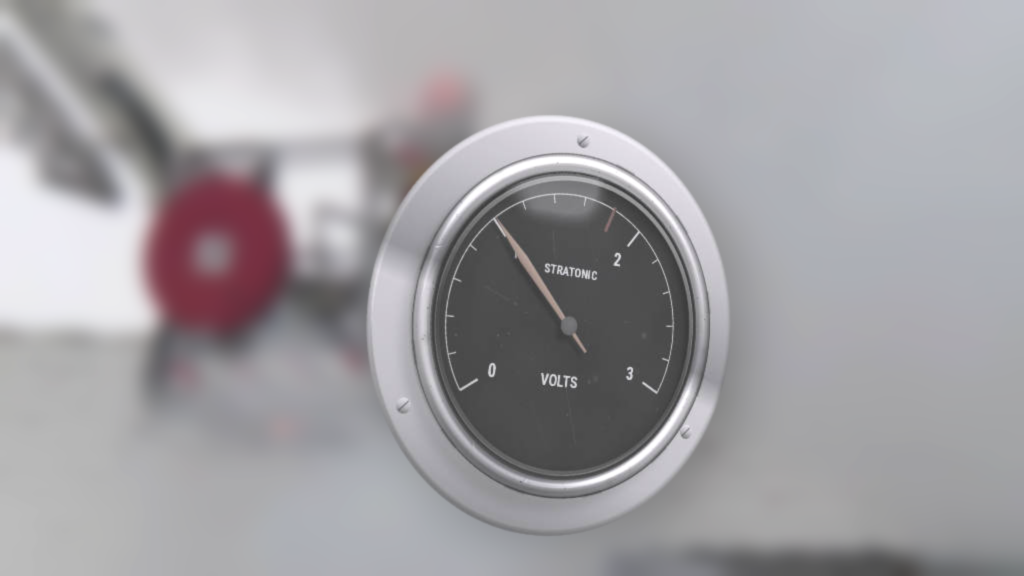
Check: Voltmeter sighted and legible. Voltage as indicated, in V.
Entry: 1 V
